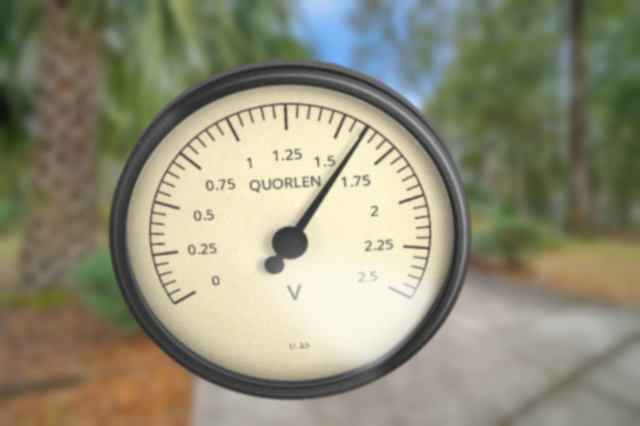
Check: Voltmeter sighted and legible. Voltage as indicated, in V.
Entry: 1.6 V
